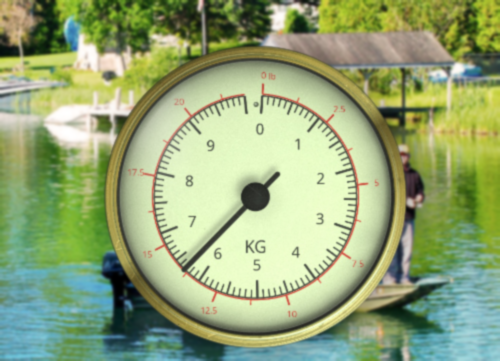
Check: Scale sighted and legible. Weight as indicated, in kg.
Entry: 6.3 kg
